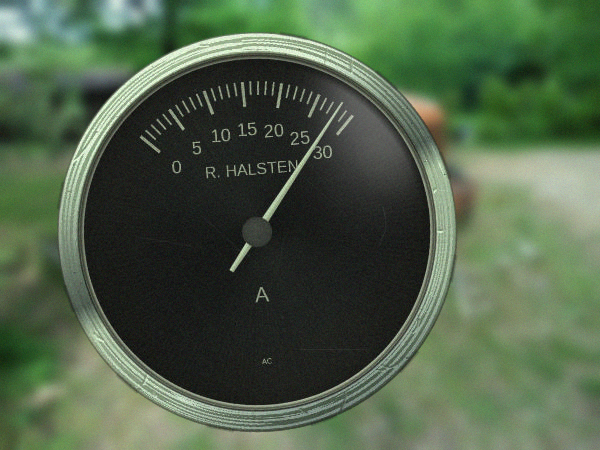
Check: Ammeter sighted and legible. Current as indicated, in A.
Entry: 28 A
